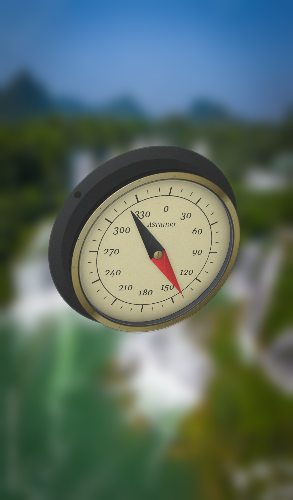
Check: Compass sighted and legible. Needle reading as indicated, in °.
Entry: 140 °
